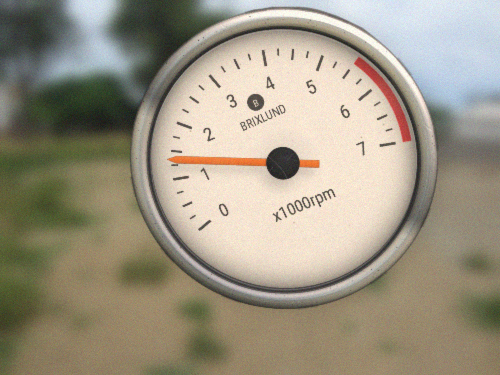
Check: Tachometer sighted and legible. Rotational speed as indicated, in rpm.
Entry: 1375 rpm
